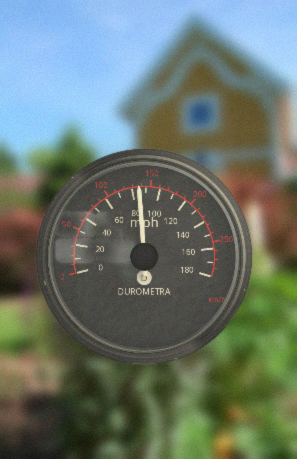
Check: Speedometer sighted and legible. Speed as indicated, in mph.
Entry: 85 mph
